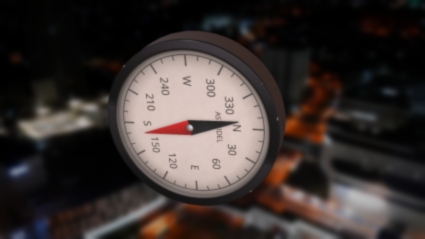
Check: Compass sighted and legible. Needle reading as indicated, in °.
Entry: 170 °
